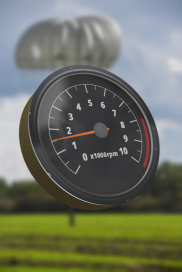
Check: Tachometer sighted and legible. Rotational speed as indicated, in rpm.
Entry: 1500 rpm
